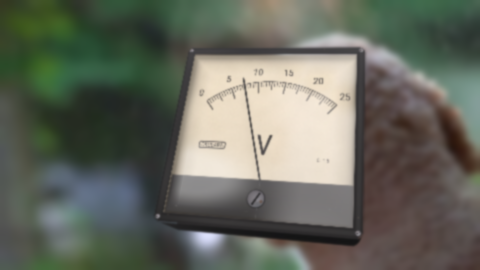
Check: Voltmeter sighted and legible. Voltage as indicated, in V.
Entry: 7.5 V
